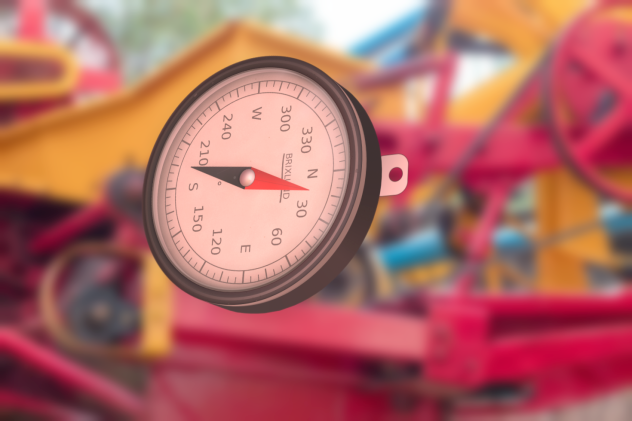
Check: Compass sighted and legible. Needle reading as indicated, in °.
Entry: 15 °
